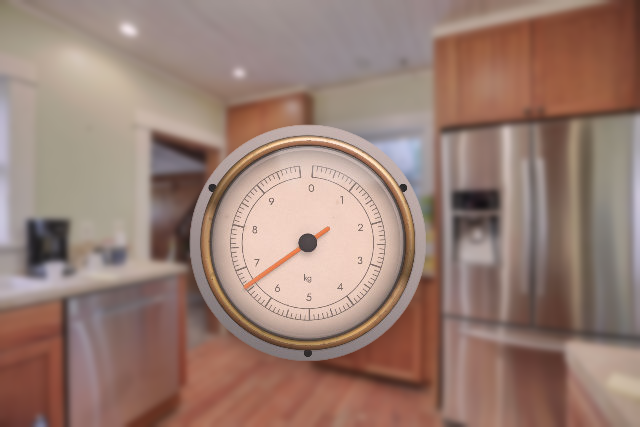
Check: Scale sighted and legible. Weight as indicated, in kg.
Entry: 6.6 kg
